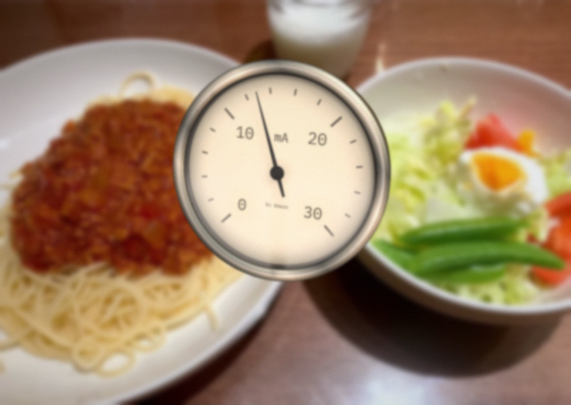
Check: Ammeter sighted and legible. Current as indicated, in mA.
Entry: 13 mA
